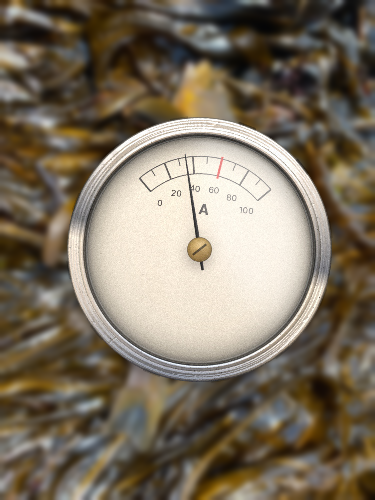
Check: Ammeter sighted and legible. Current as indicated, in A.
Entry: 35 A
